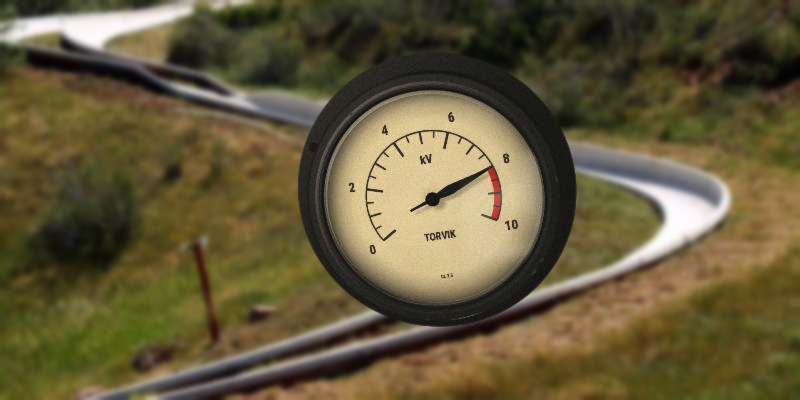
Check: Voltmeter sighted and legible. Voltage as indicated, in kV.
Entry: 8 kV
